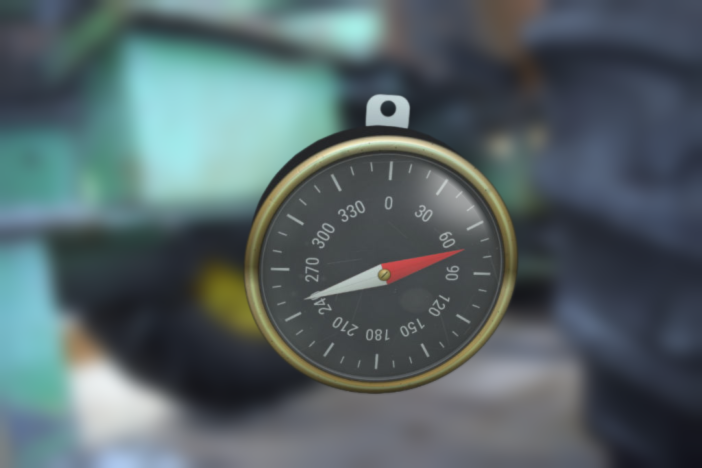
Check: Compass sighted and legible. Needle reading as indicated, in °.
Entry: 70 °
